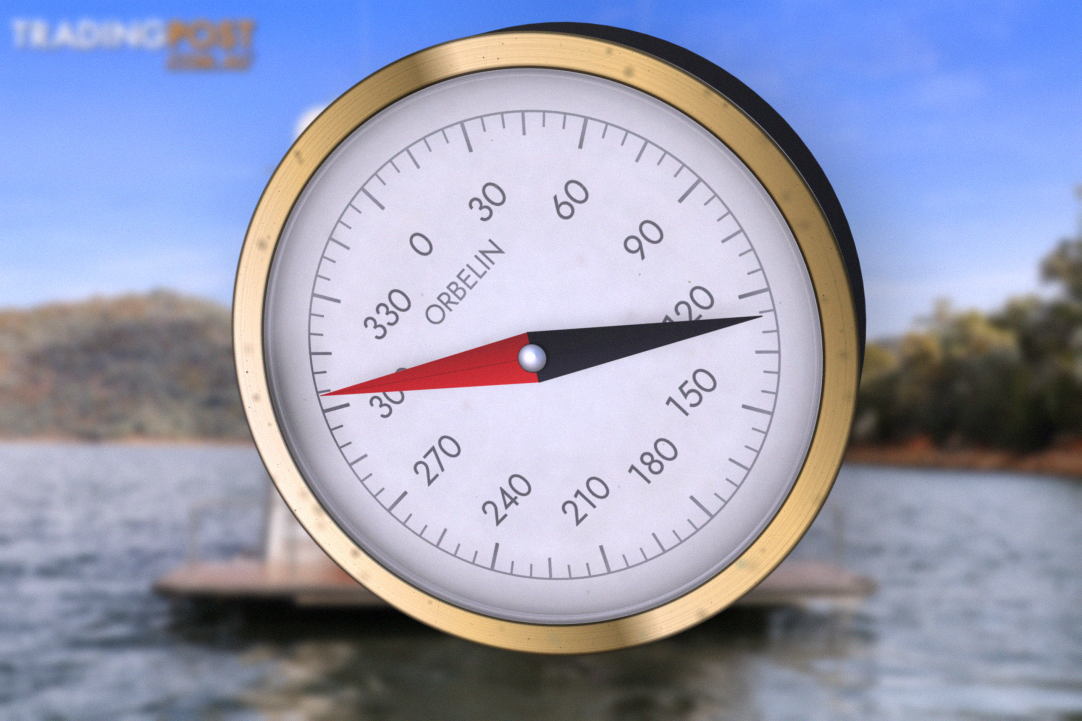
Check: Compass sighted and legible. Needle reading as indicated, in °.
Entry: 305 °
